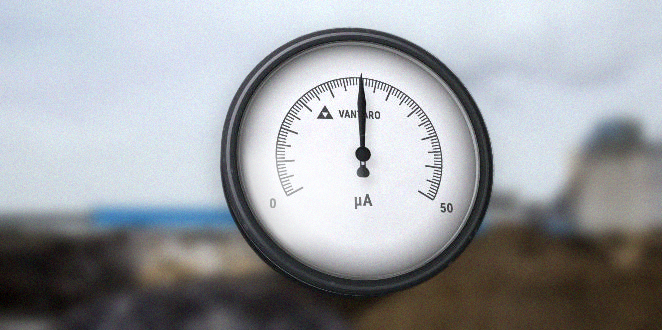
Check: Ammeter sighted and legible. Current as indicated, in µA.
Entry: 25 µA
